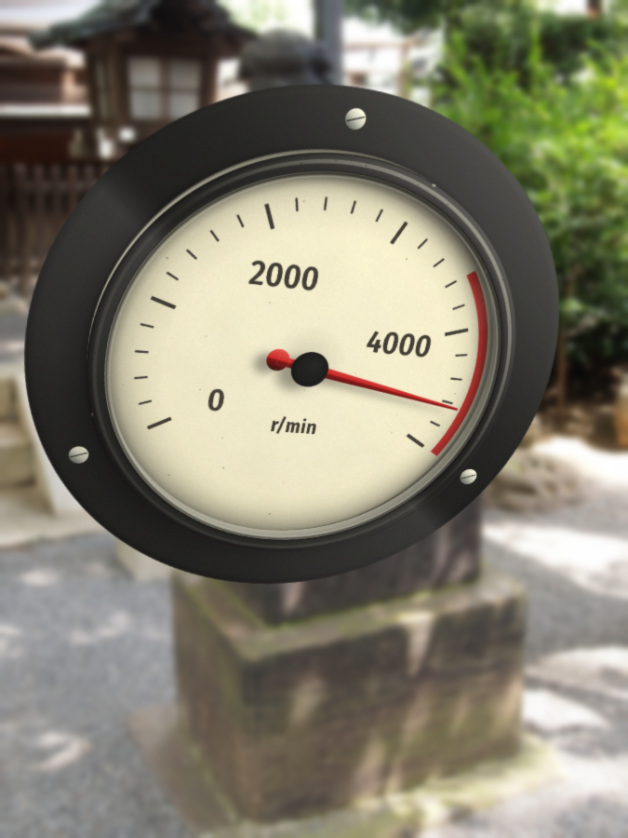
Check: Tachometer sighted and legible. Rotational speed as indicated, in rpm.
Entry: 4600 rpm
